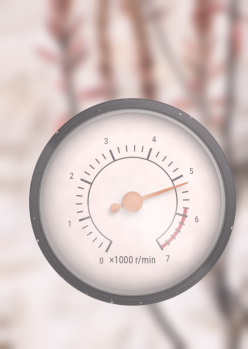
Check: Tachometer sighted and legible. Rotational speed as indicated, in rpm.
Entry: 5200 rpm
